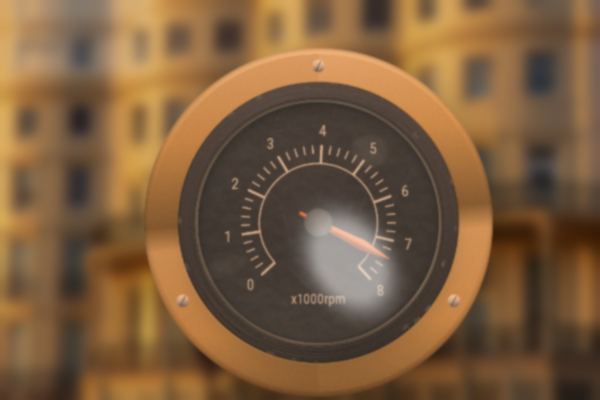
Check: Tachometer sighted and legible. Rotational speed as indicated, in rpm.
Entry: 7400 rpm
